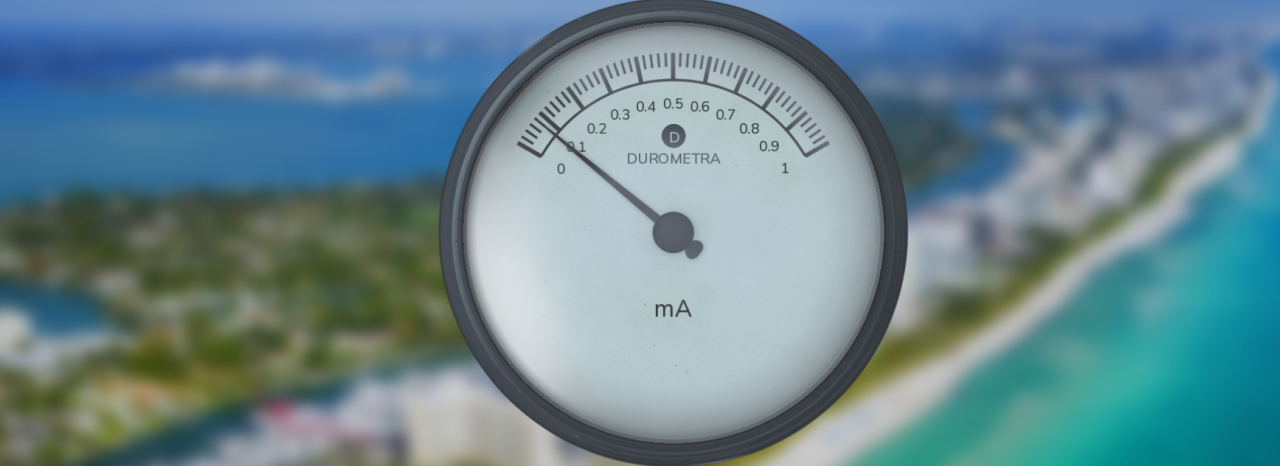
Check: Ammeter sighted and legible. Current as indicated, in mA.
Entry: 0.08 mA
